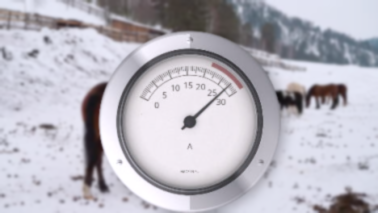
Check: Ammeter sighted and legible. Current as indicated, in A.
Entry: 27.5 A
